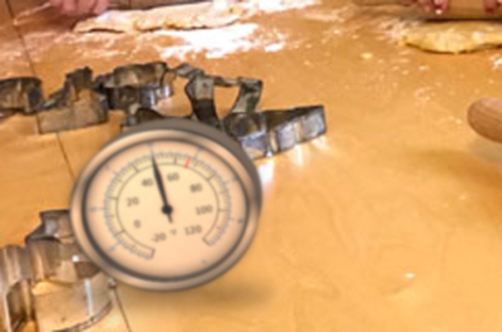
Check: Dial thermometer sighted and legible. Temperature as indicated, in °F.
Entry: 50 °F
